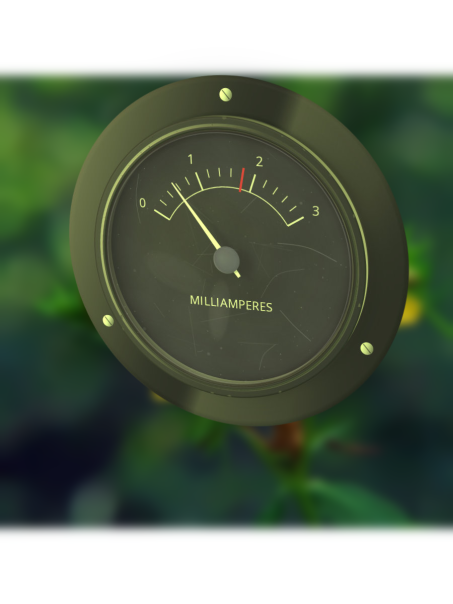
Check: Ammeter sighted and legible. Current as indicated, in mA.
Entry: 0.6 mA
